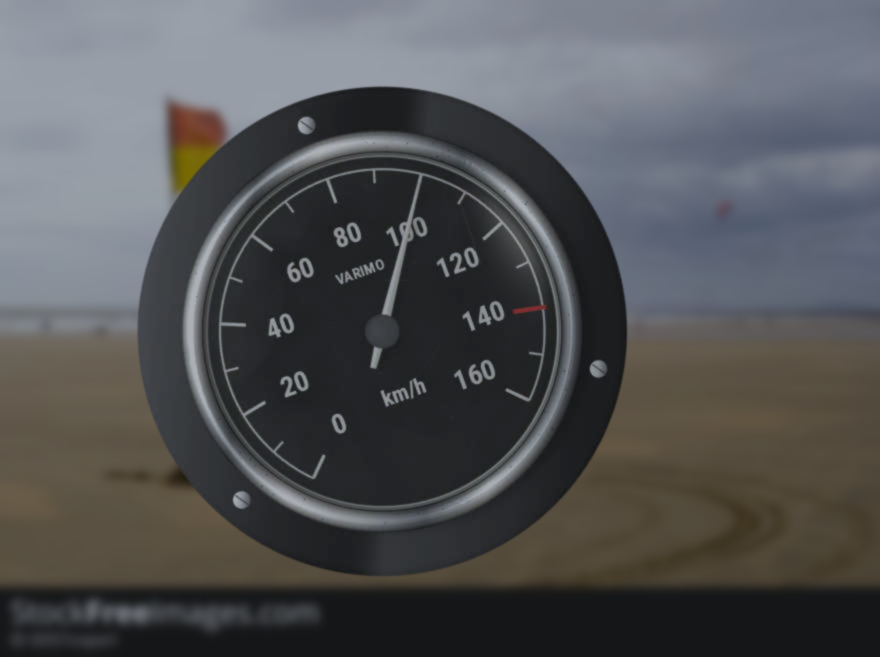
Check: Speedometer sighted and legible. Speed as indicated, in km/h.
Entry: 100 km/h
